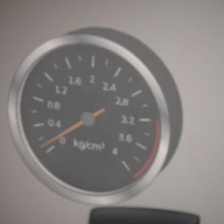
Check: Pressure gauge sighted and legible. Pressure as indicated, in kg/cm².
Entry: 0.1 kg/cm²
